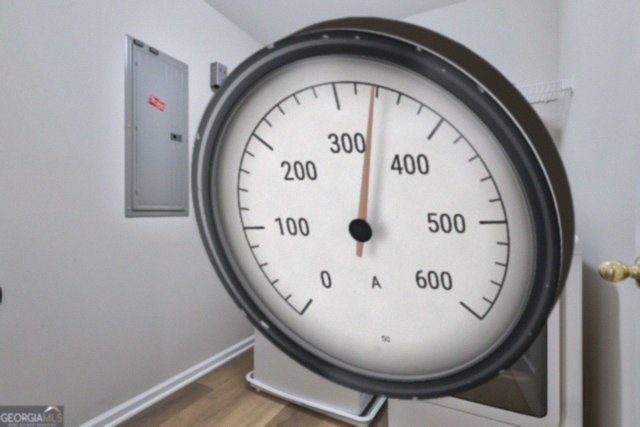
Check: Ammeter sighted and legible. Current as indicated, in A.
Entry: 340 A
